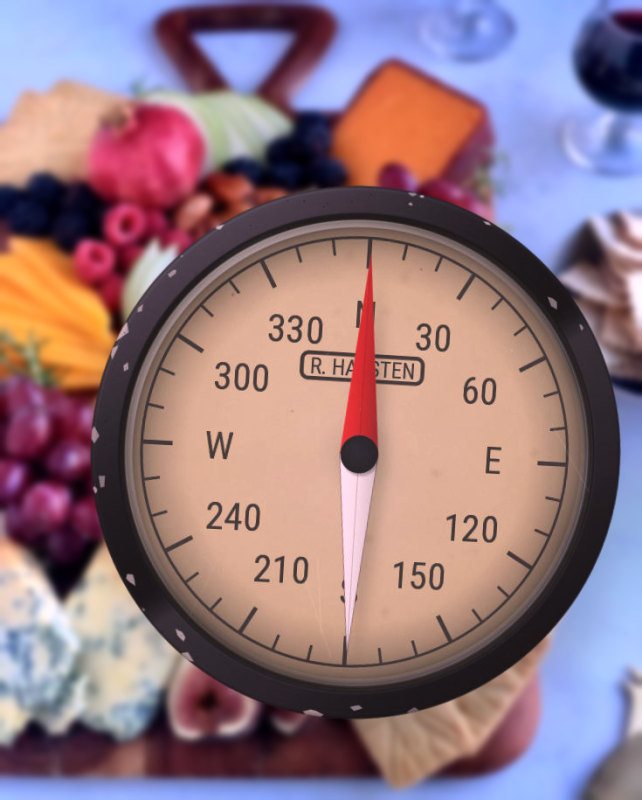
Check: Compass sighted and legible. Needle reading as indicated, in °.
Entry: 0 °
